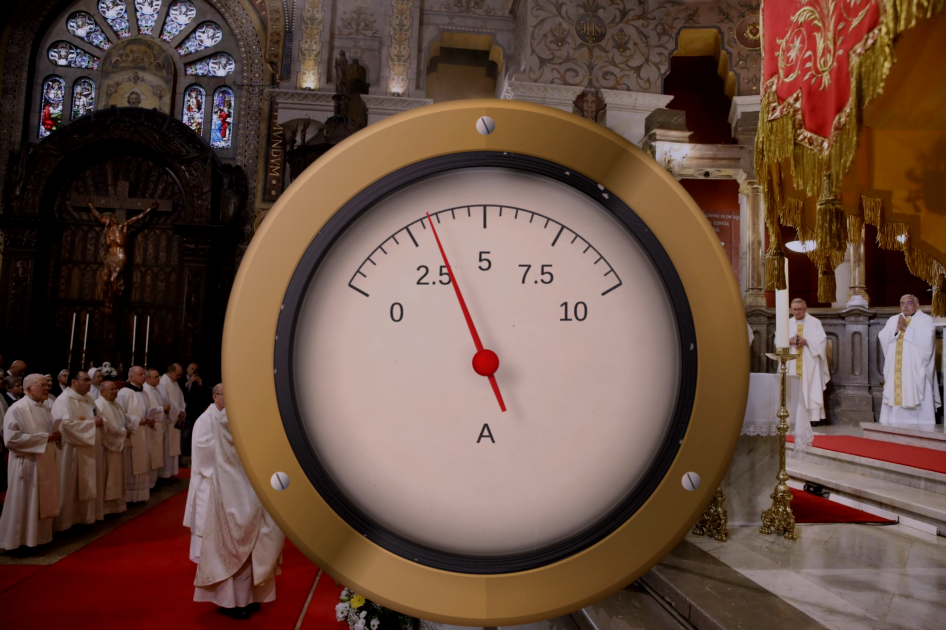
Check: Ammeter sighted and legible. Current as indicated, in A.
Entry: 3.25 A
